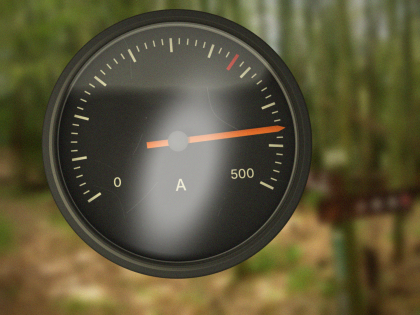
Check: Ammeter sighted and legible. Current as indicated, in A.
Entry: 430 A
